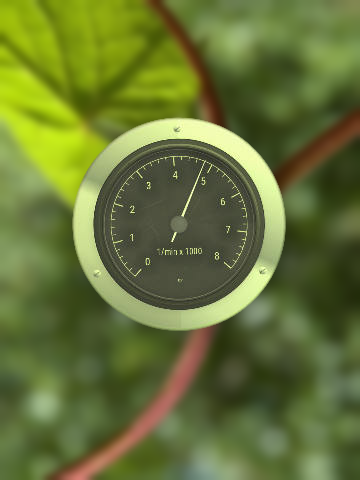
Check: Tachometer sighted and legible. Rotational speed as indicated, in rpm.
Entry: 4800 rpm
